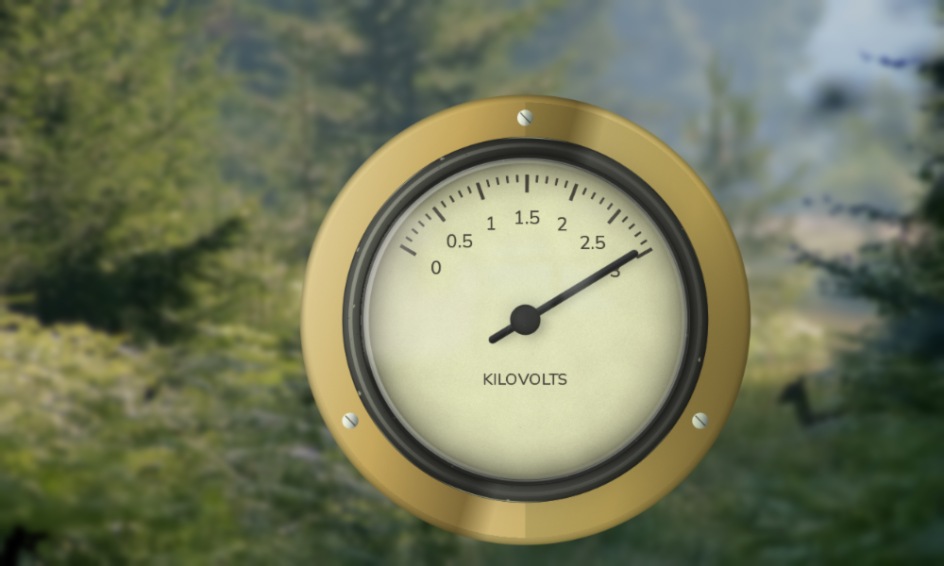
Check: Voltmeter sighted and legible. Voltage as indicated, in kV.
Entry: 2.95 kV
